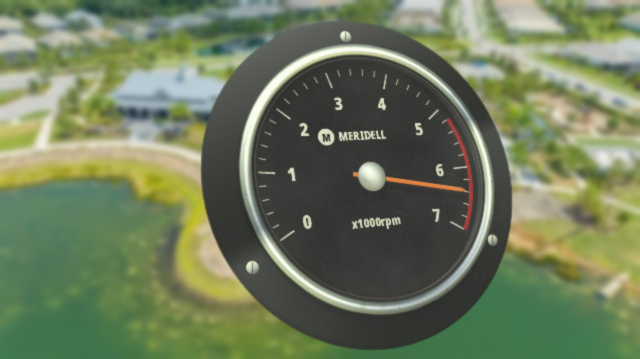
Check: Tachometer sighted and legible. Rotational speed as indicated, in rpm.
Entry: 6400 rpm
